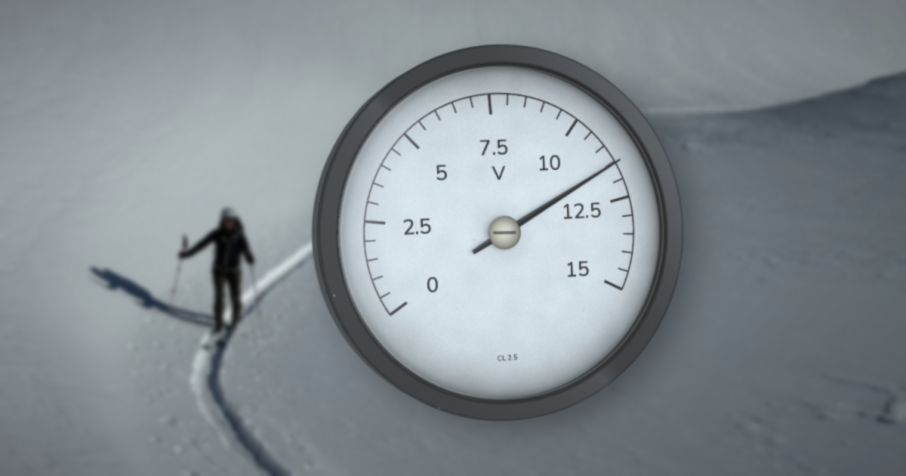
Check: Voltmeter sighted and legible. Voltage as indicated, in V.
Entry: 11.5 V
